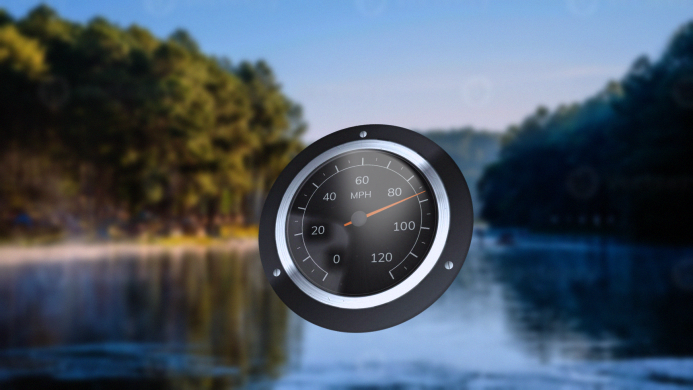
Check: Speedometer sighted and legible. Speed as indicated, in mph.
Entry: 87.5 mph
